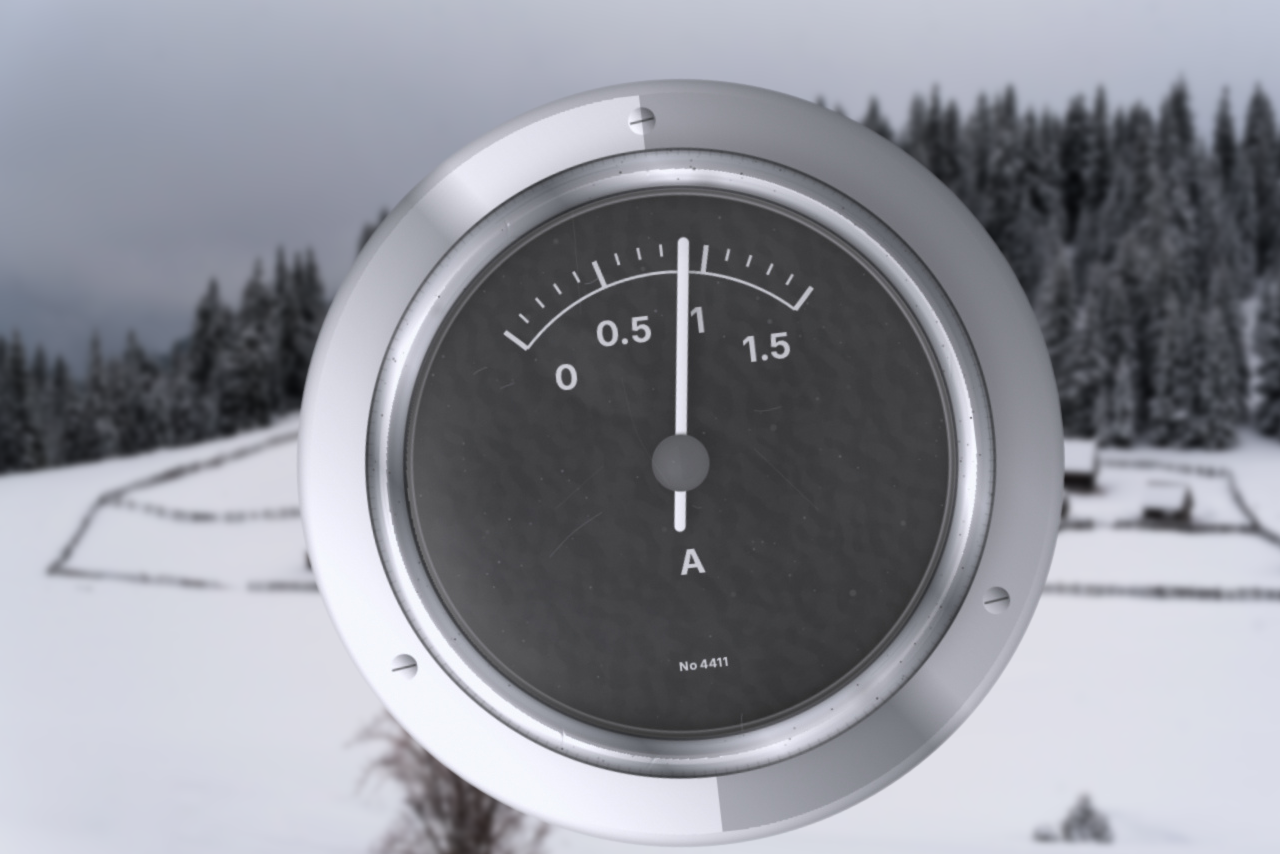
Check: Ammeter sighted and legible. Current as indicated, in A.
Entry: 0.9 A
